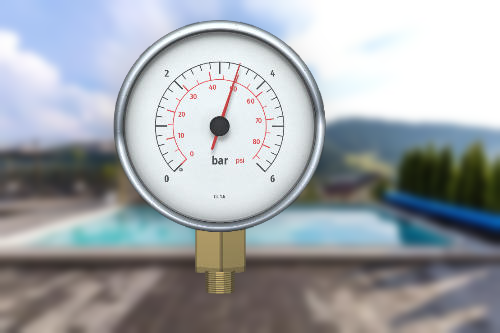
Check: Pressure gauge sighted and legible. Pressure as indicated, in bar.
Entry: 3.4 bar
